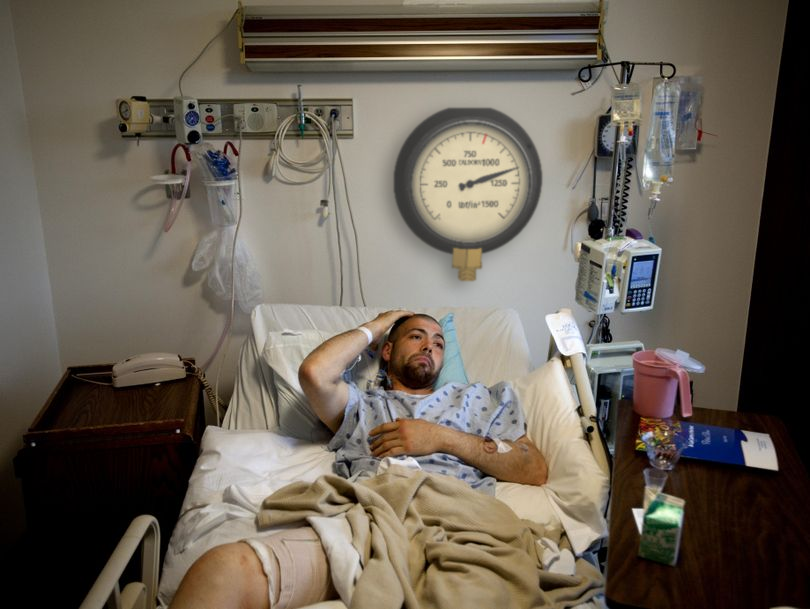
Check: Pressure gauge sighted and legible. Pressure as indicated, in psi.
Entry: 1150 psi
